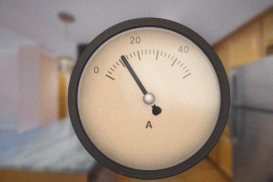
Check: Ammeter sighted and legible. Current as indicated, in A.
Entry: 12 A
